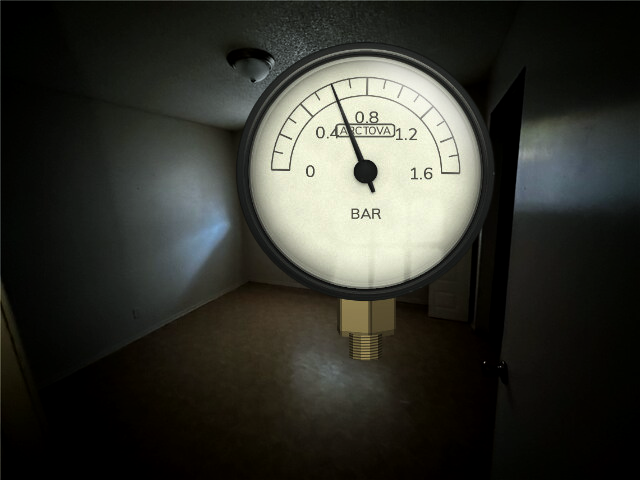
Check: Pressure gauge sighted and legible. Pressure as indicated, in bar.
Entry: 0.6 bar
